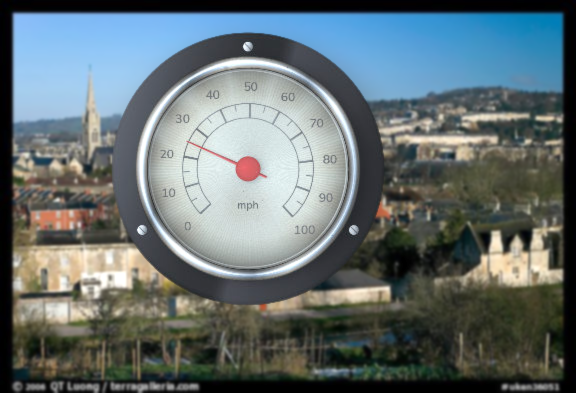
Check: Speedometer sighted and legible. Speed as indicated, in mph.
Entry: 25 mph
